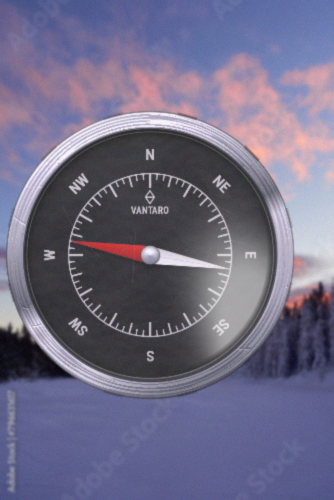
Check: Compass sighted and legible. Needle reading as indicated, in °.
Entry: 280 °
